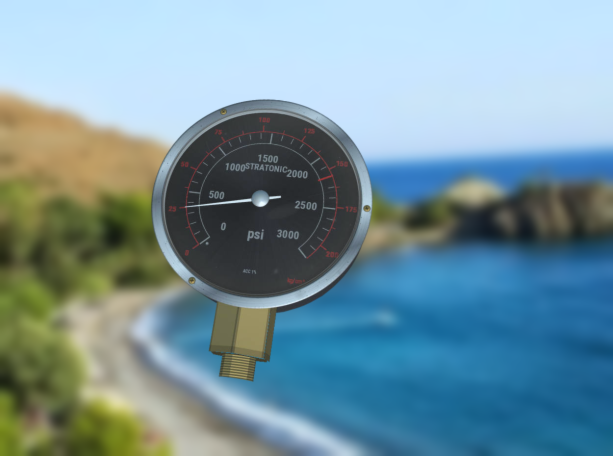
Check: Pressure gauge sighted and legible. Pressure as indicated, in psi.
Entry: 350 psi
